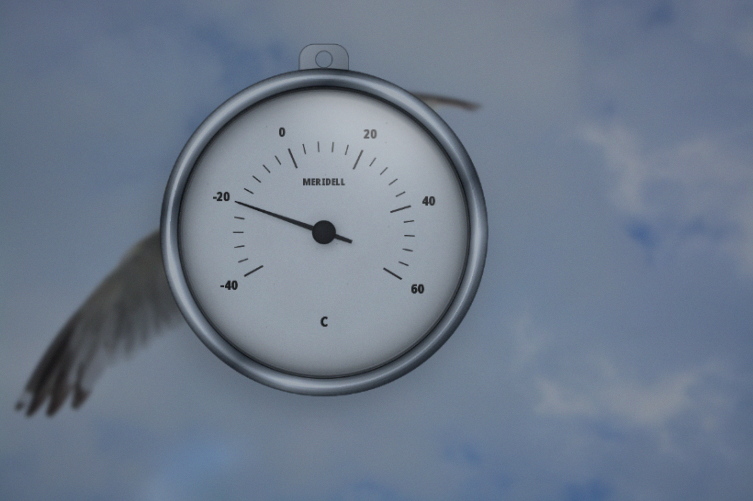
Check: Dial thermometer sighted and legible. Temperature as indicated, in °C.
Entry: -20 °C
